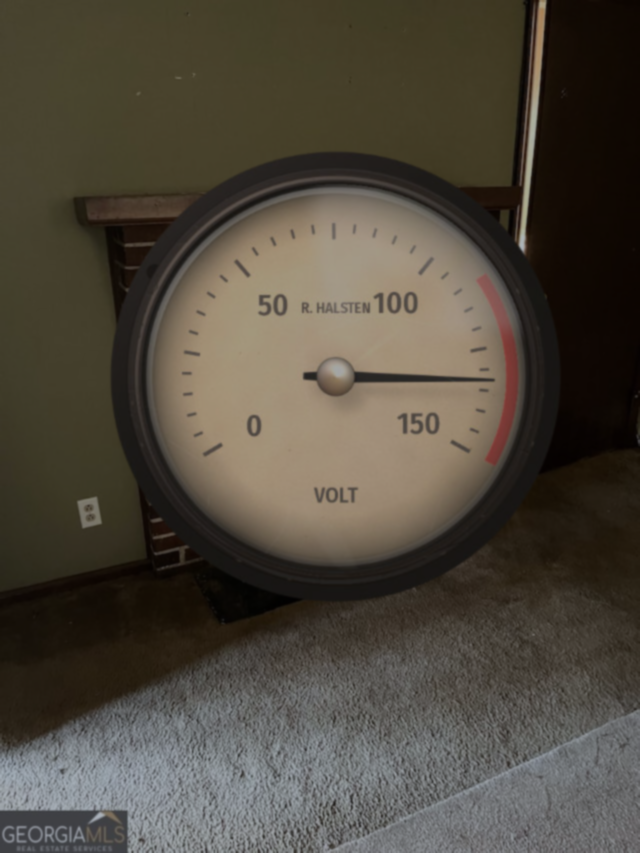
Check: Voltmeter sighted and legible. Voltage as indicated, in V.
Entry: 132.5 V
